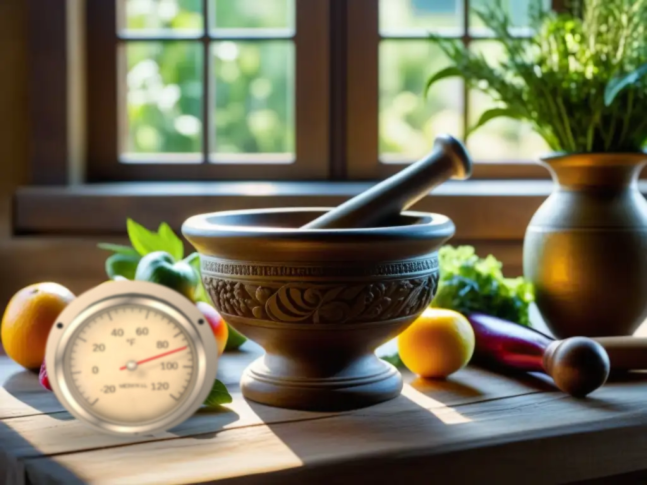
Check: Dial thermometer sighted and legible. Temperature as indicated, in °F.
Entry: 88 °F
